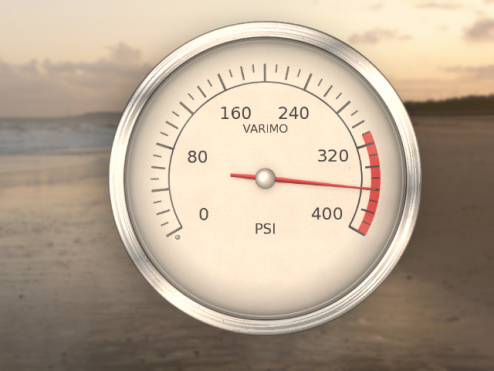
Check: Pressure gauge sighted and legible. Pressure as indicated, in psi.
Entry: 360 psi
